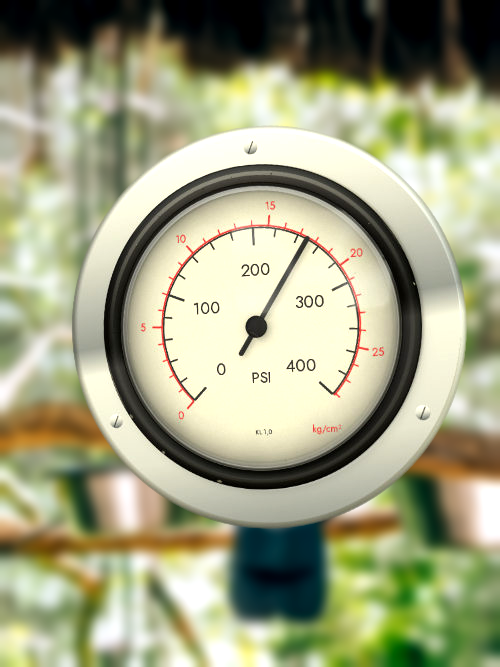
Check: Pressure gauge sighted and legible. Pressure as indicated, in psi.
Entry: 250 psi
